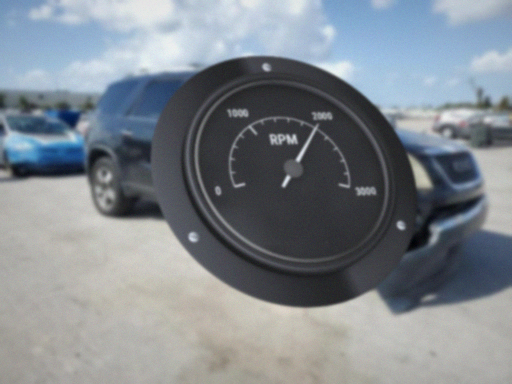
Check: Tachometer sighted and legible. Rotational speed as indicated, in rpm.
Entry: 2000 rpm
